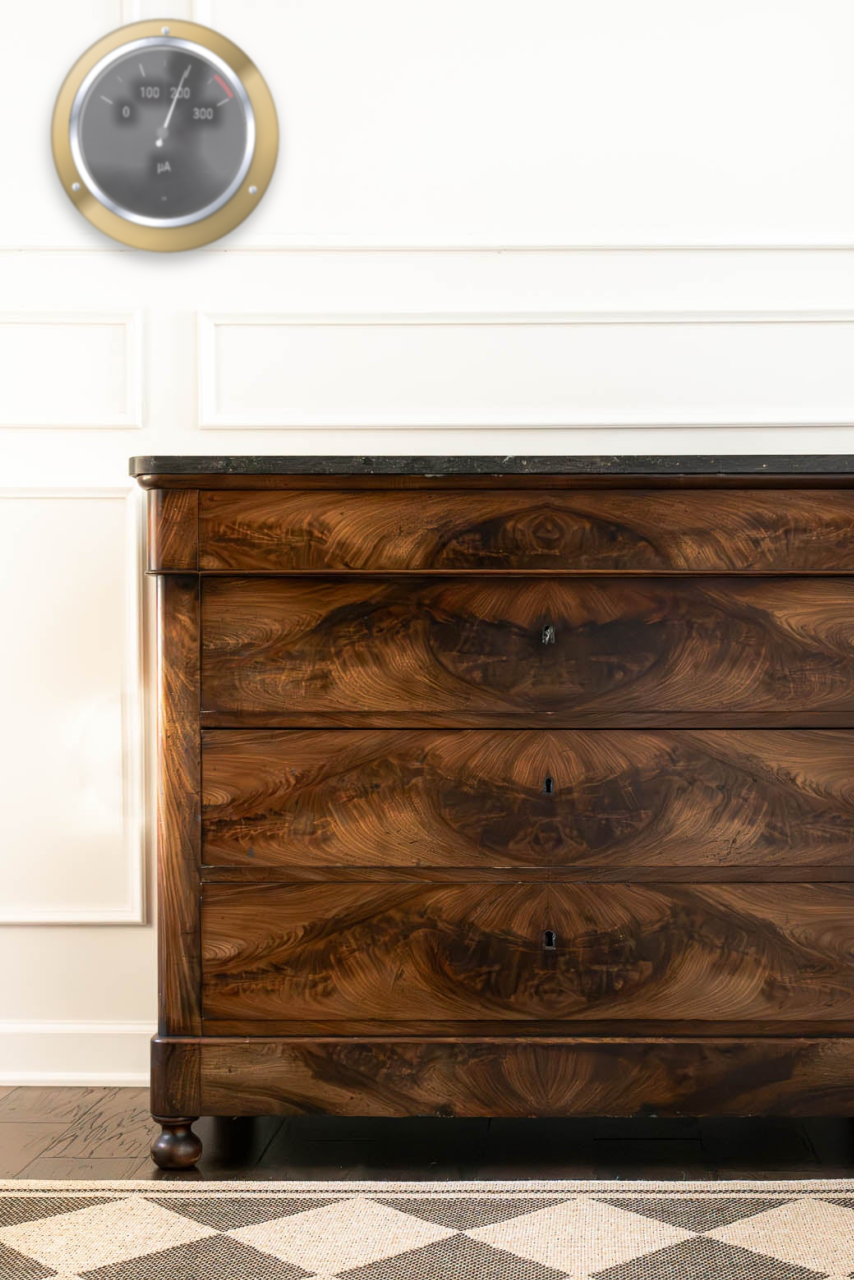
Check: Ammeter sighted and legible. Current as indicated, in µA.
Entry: 200 µA
